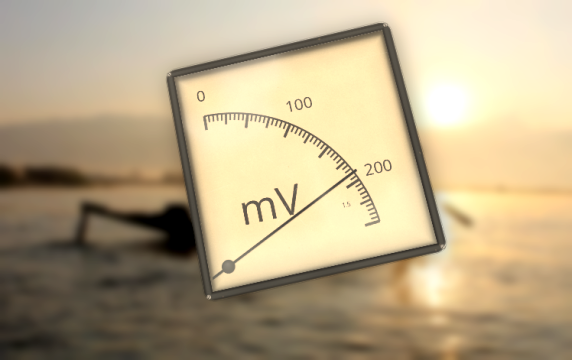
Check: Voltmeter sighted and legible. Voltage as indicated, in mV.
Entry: 190 mV
